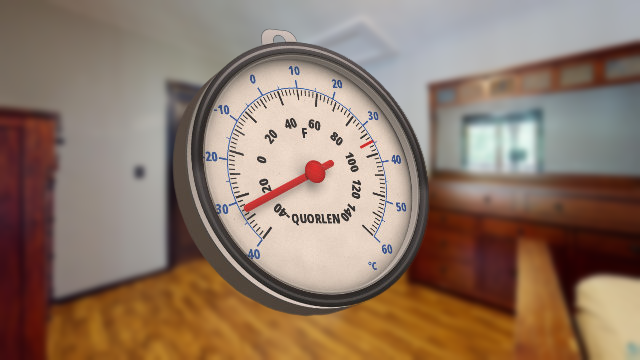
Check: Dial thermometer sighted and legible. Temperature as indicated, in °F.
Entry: -26 °F
